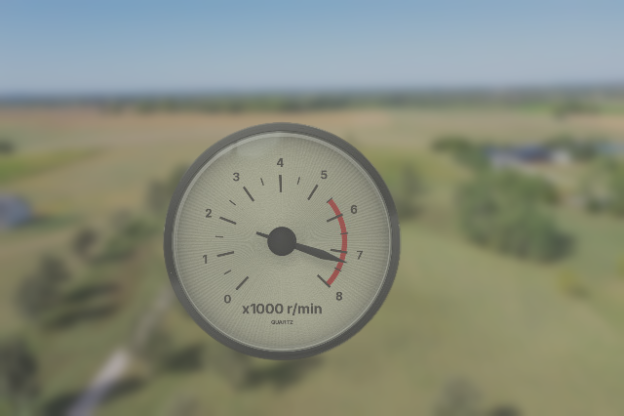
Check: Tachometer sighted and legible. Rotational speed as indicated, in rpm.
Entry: 7250 rpm
